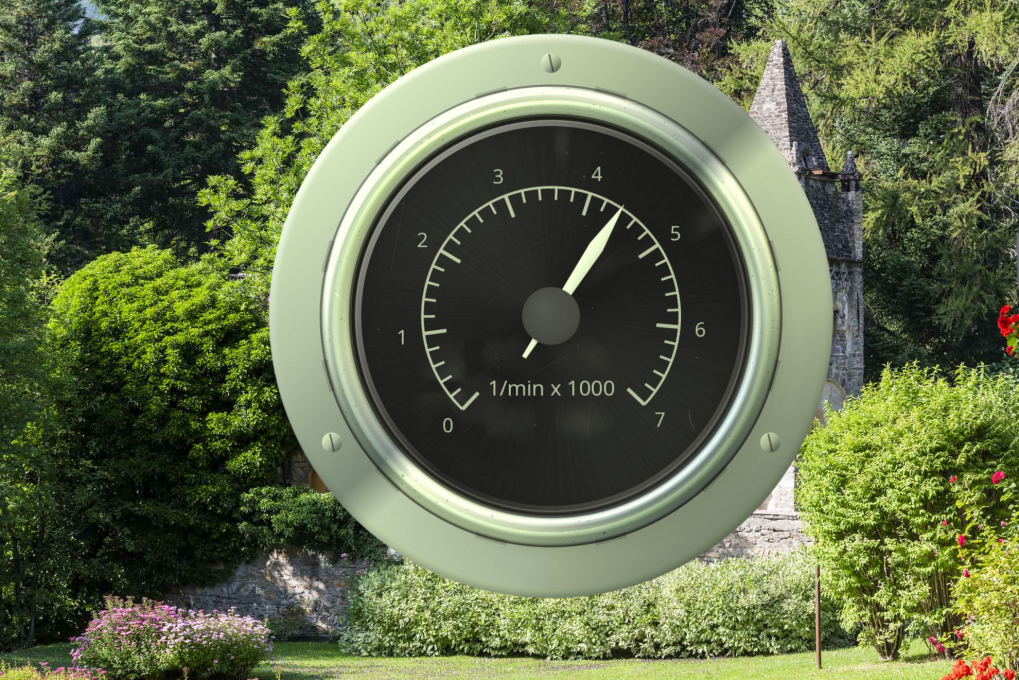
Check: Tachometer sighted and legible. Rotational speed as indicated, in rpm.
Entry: 4400 rpm
